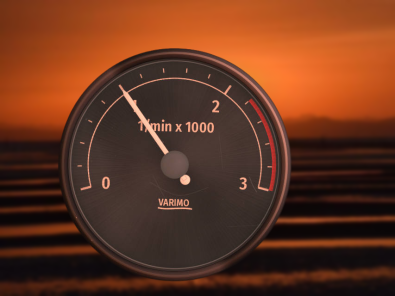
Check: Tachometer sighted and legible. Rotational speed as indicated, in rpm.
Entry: 1000 rpm
